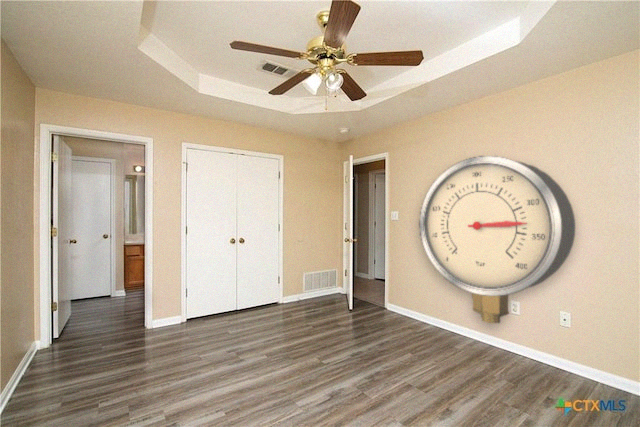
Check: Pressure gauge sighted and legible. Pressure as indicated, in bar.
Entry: 330 bar
